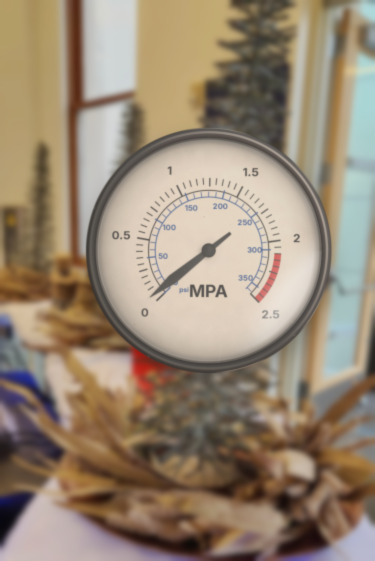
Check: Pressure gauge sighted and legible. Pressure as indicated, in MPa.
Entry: 0.05 MPa
